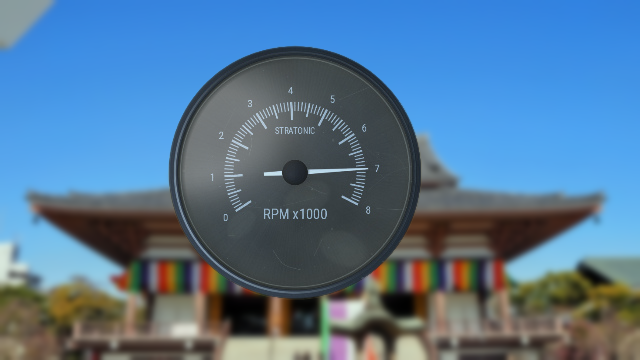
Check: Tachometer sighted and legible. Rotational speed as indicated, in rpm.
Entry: 7000 rpm
